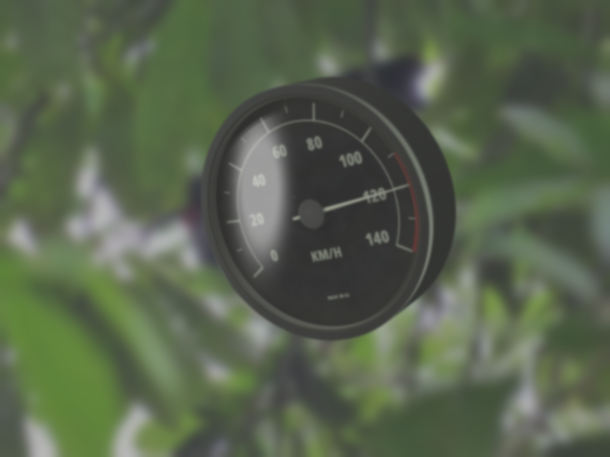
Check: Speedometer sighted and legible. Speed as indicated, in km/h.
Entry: 120 km/h
